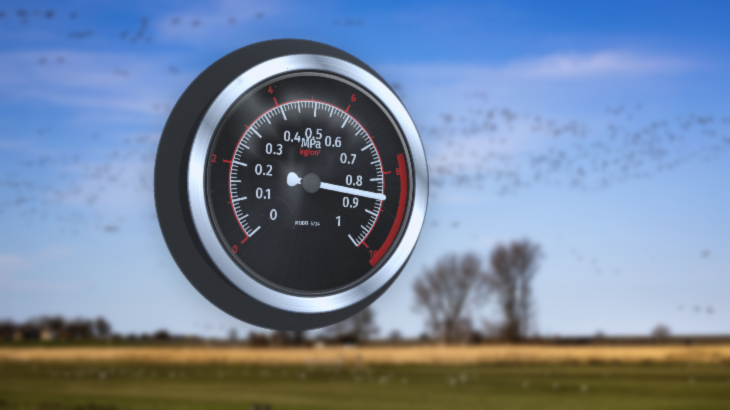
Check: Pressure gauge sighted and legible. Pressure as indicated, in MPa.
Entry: 0.85 MPa
